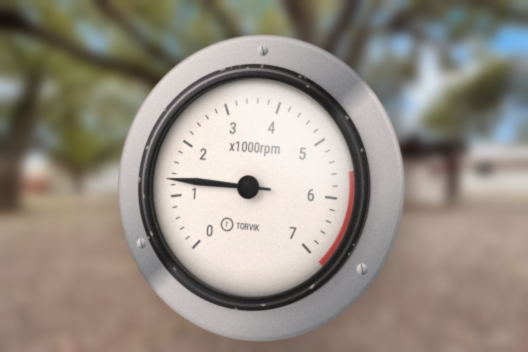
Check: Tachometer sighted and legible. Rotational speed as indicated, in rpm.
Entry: 1300 rpm
